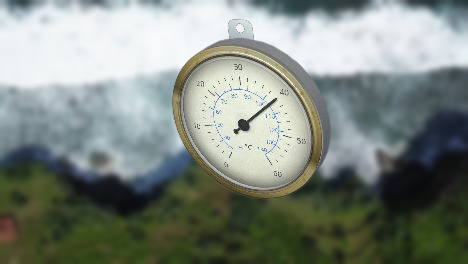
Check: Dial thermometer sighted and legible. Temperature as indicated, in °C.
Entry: 40 °C
